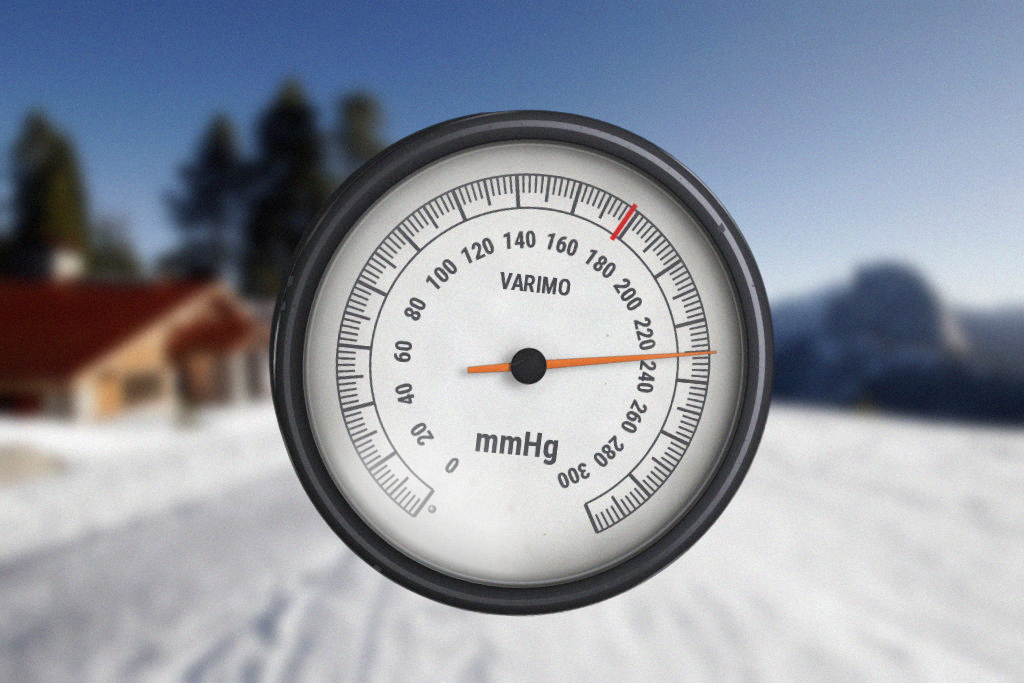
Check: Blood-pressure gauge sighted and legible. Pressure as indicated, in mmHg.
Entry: 230 mmHg
